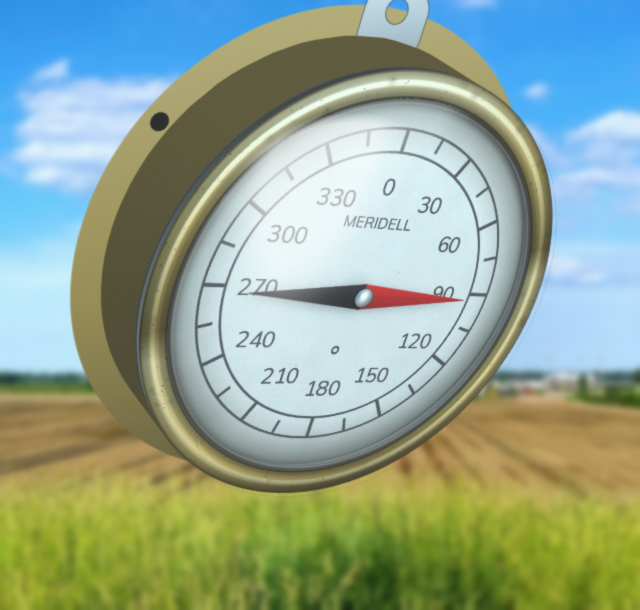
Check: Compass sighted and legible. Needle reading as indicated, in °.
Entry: 90 °
